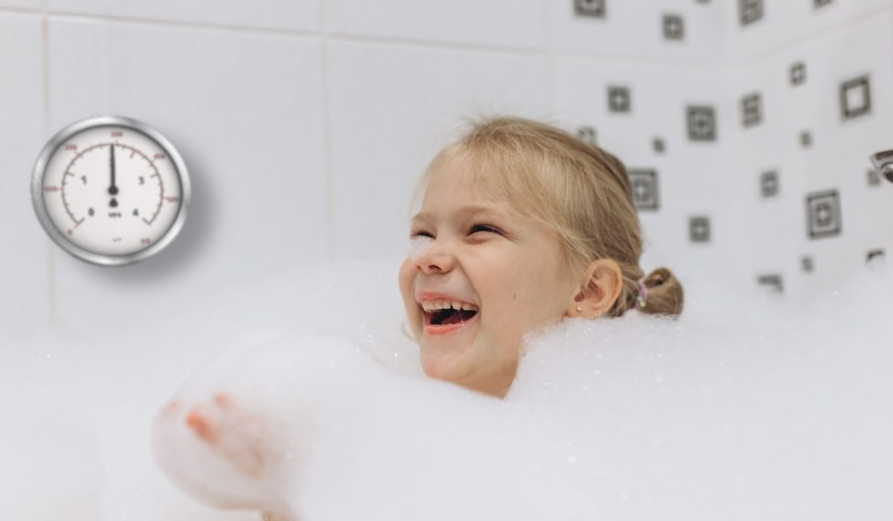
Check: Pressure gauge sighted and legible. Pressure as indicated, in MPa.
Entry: 2 MPa
